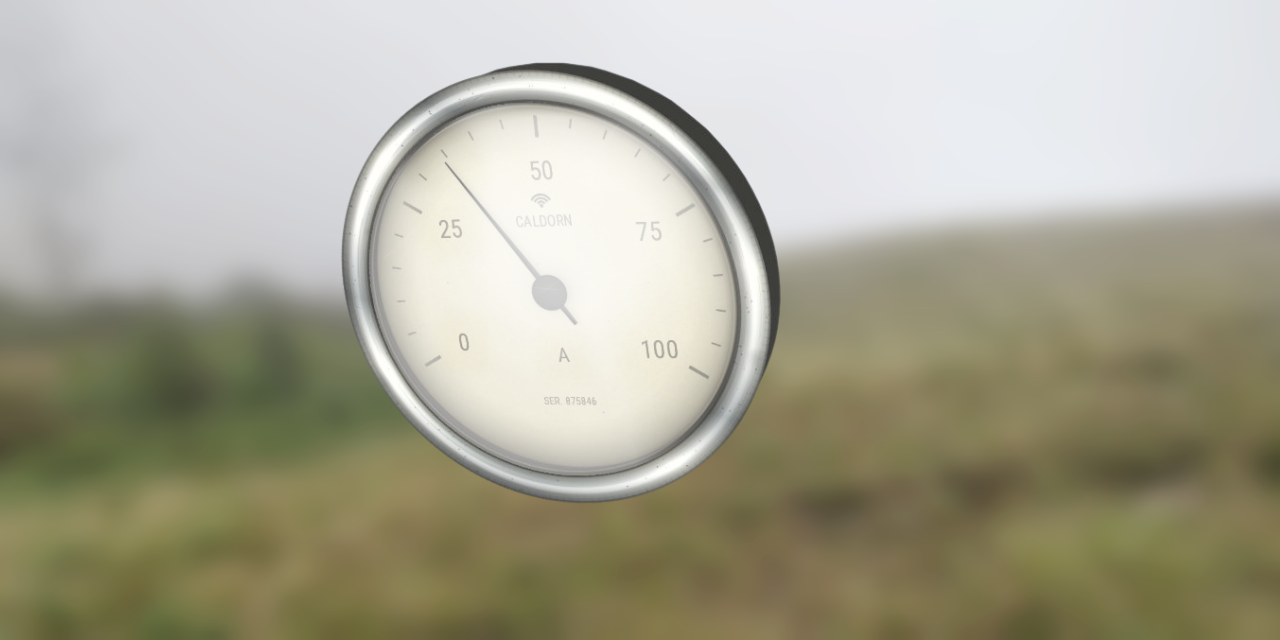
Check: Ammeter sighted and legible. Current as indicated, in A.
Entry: 35 A
